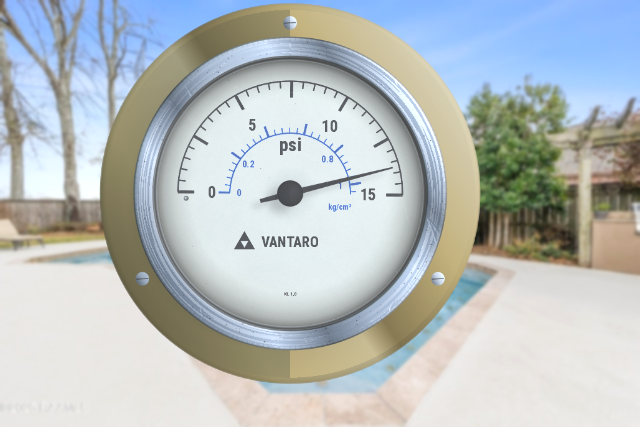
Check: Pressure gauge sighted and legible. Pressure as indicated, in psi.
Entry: 13.75 psi
